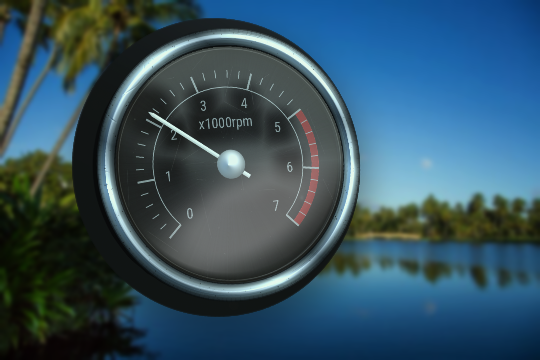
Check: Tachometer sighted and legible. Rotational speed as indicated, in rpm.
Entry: 2100 rpm
